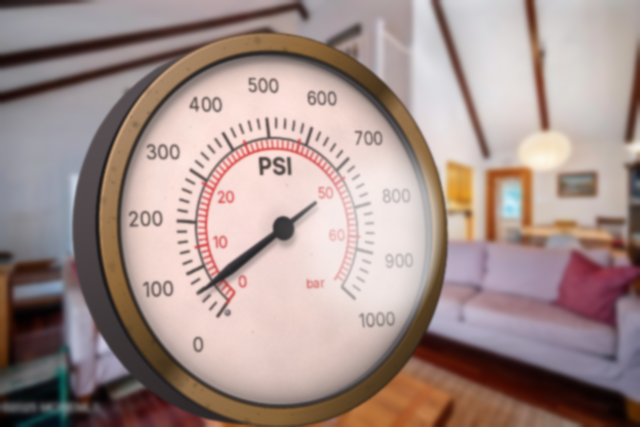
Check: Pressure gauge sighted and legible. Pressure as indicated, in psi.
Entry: 60 psi
